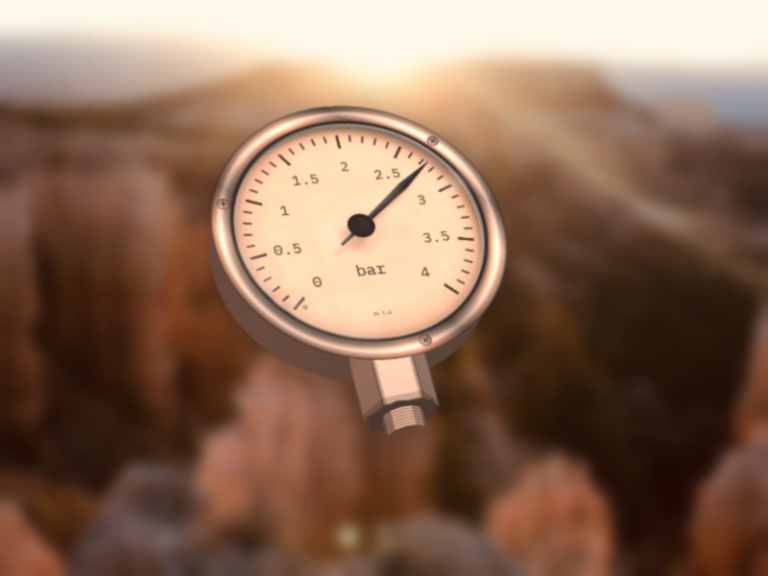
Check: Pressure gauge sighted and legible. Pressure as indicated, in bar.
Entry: 2.75 bar
